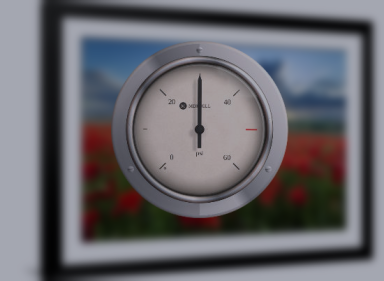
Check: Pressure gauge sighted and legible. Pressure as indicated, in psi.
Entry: 30 psi
